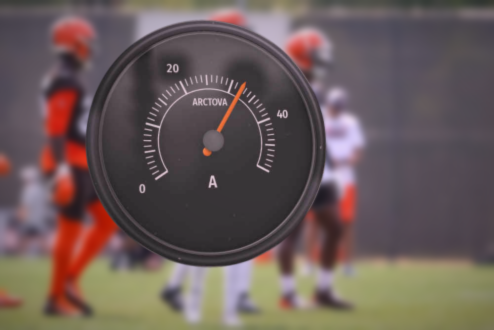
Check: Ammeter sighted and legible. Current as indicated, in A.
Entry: 32 A
